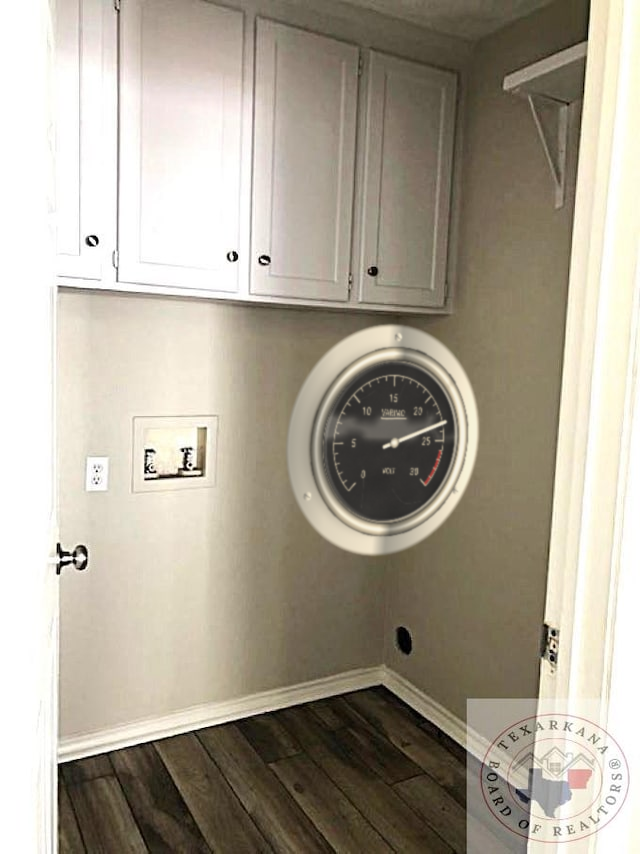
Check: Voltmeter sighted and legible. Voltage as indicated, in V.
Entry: 23 V
